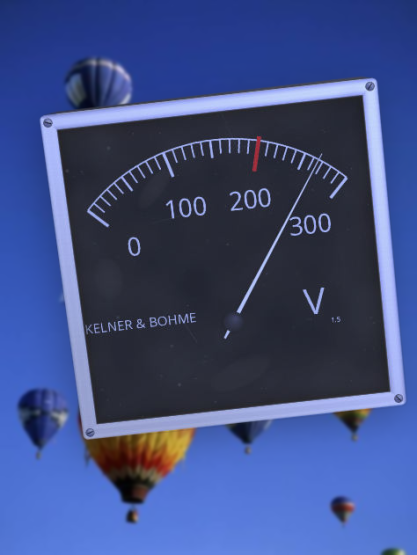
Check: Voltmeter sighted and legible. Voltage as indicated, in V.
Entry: 265 V
